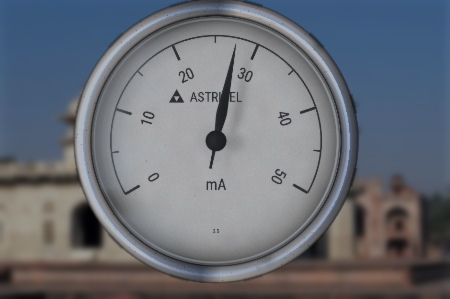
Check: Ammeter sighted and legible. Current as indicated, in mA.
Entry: 27.5 mA
